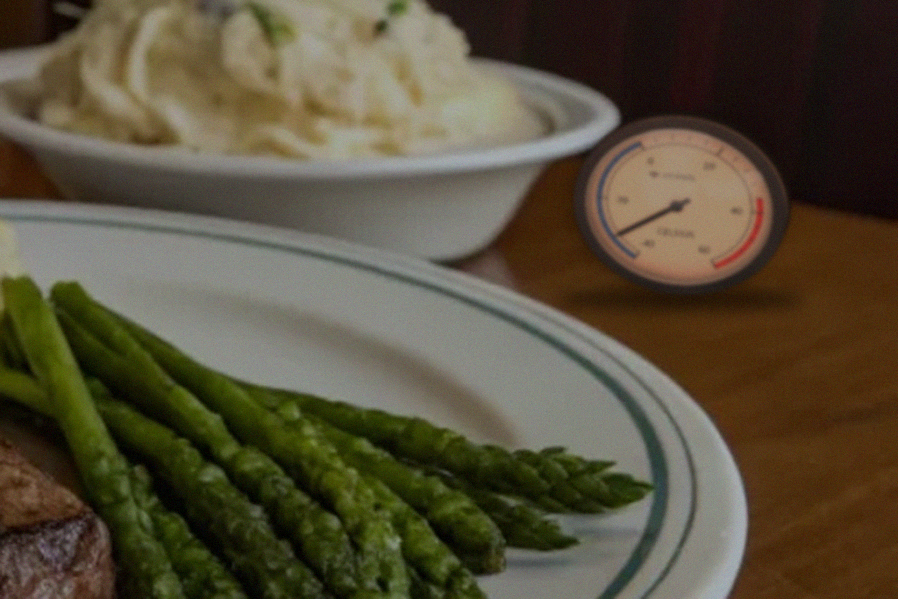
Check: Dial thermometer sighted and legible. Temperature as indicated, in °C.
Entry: -32 °C
